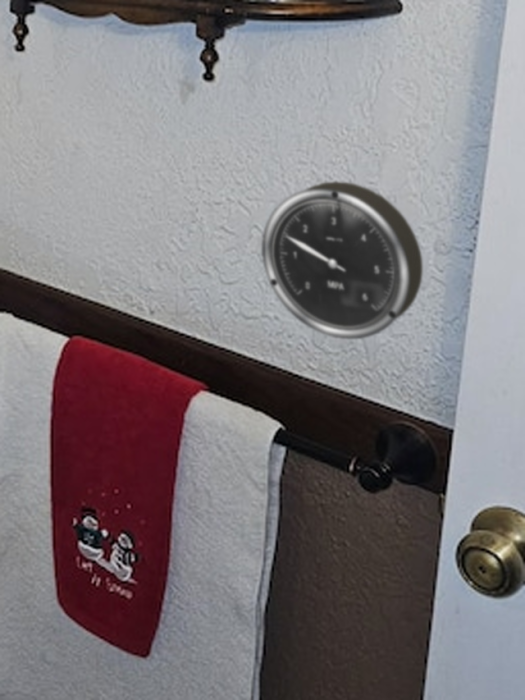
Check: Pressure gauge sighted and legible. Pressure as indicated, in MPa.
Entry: 1.5 MPa
